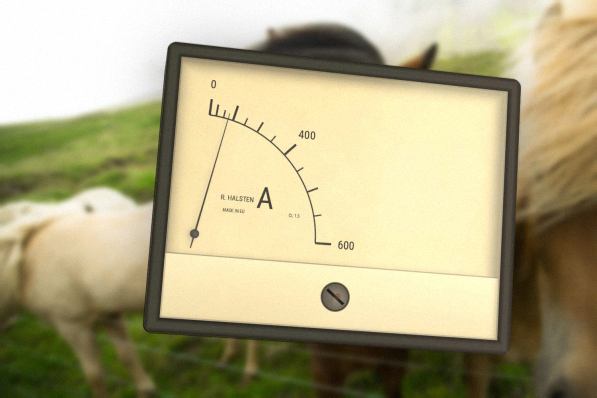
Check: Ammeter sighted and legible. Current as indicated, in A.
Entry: 175 A
